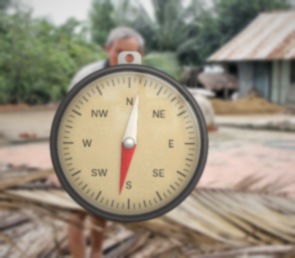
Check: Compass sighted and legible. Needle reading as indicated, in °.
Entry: 190 °
